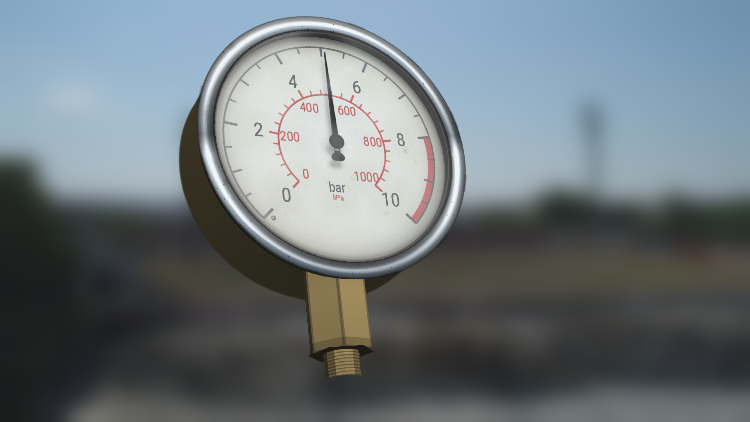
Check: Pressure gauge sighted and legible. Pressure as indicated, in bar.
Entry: 5 bar
